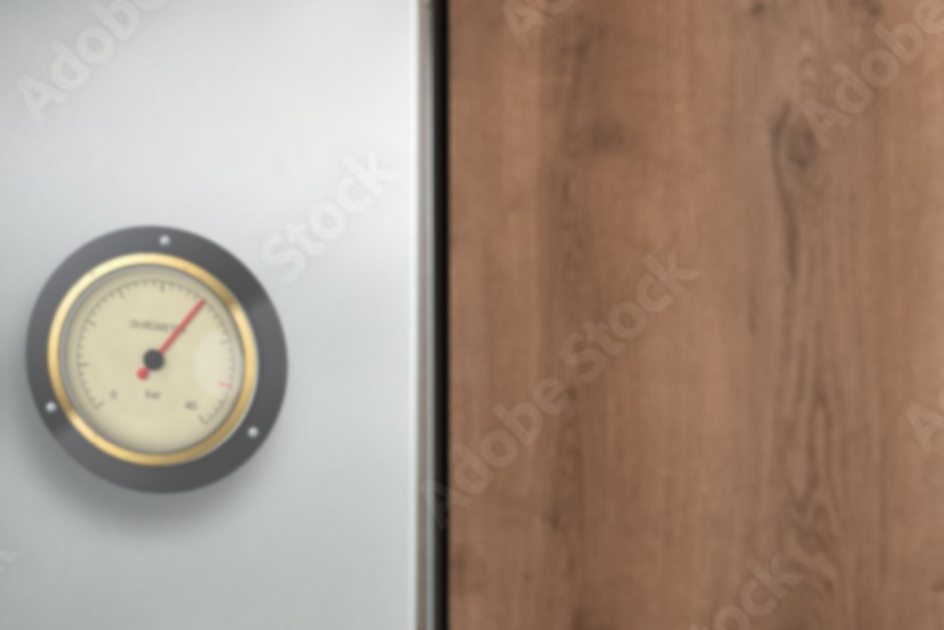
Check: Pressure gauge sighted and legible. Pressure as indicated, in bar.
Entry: 25 bar
